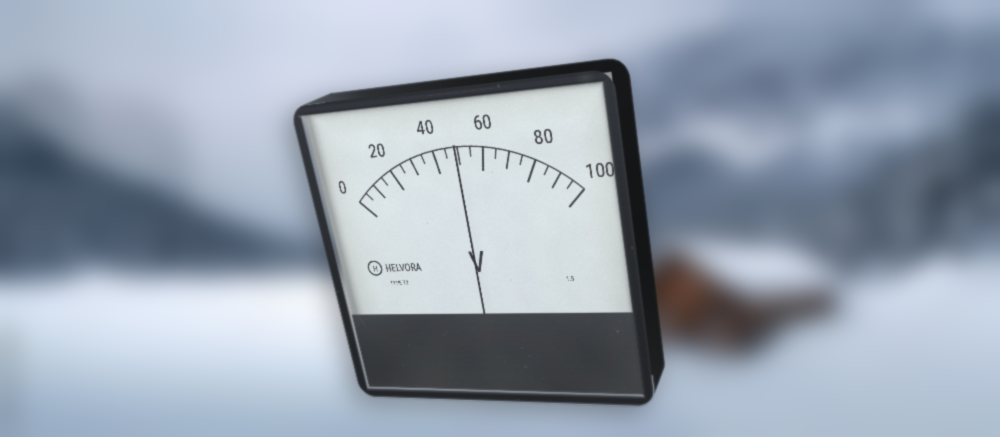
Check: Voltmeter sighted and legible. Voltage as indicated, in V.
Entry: 50 V
